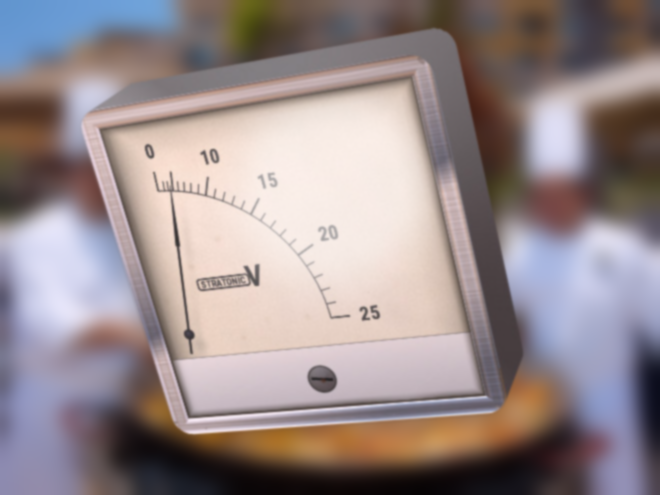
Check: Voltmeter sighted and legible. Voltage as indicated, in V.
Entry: 5 V
